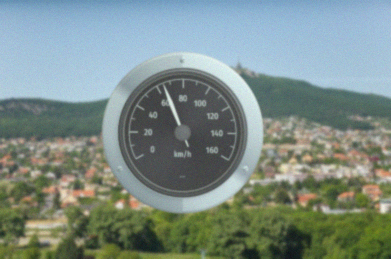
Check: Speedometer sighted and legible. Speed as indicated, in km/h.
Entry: 65 km/h
